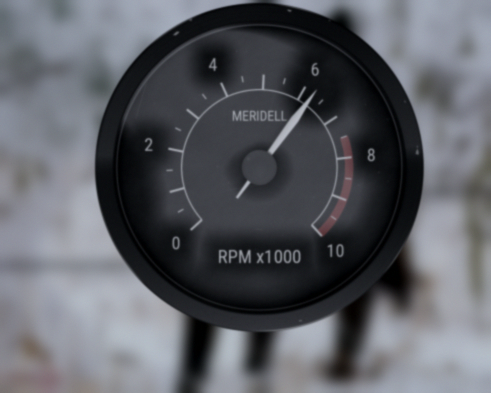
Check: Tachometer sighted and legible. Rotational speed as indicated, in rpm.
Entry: 6250 rpm
